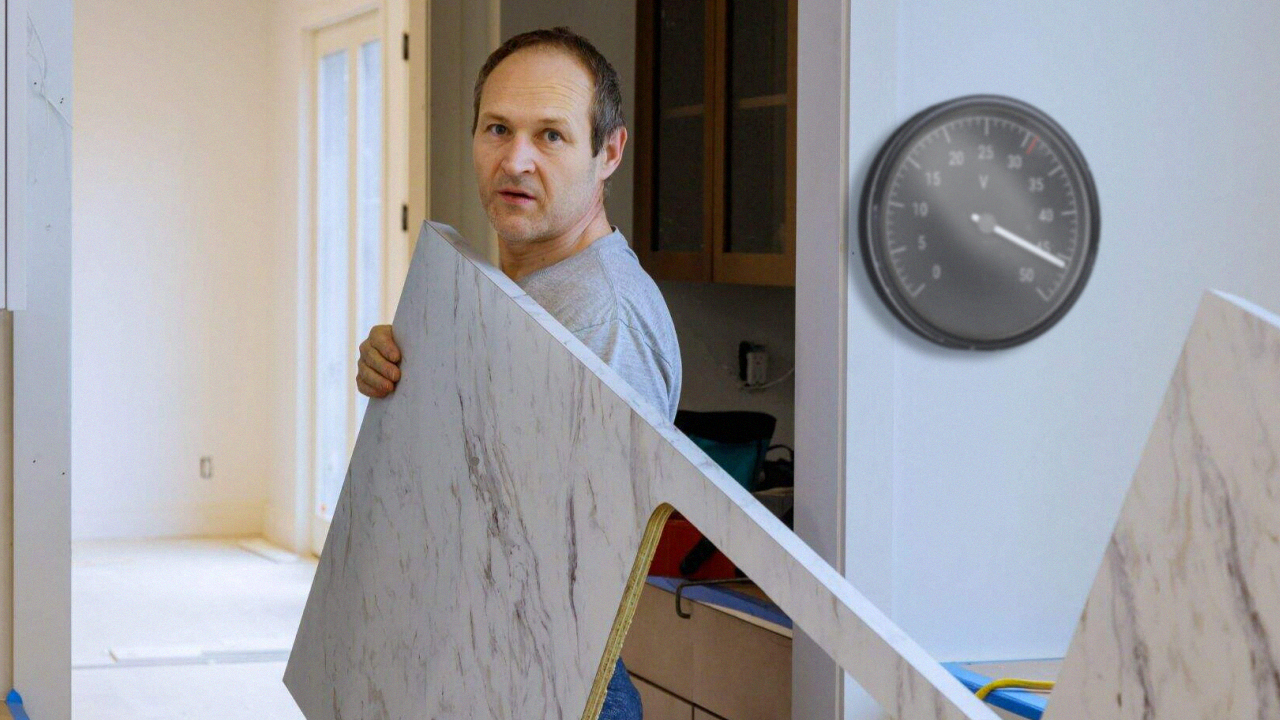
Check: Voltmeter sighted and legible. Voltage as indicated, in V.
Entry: 46 V
